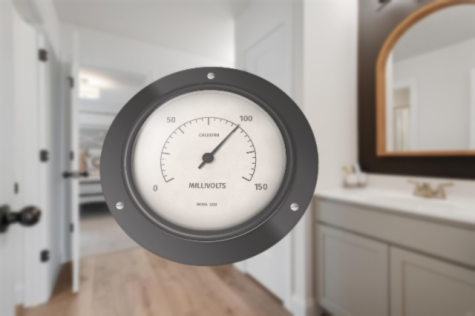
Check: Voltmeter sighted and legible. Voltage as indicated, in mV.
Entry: 100 mV
